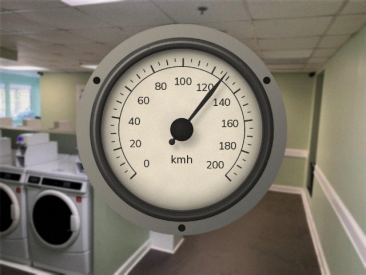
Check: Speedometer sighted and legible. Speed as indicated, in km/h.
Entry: 127.5 km/h
